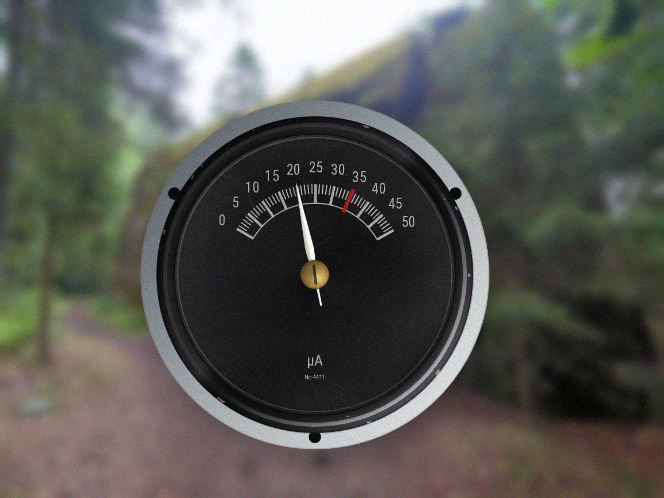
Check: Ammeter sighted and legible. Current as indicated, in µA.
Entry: 20 µA
